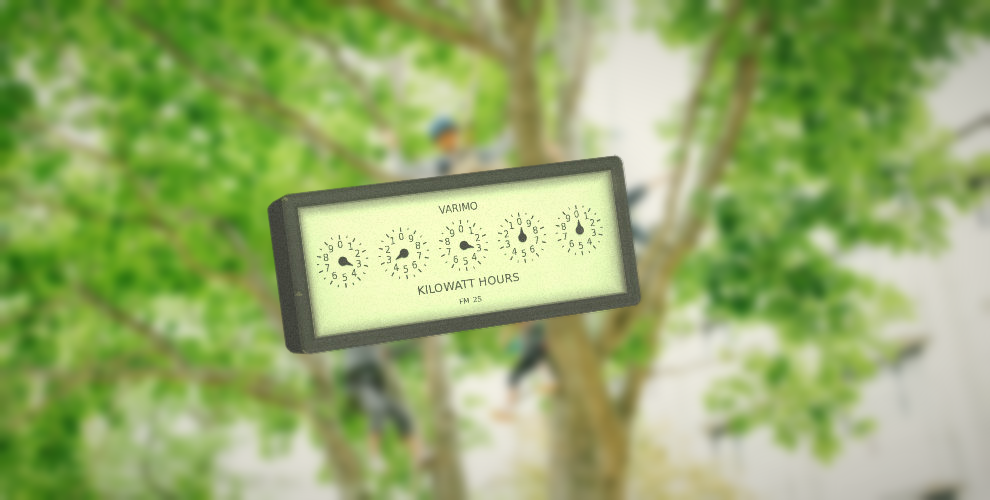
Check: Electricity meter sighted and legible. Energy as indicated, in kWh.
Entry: 33300 kWh
